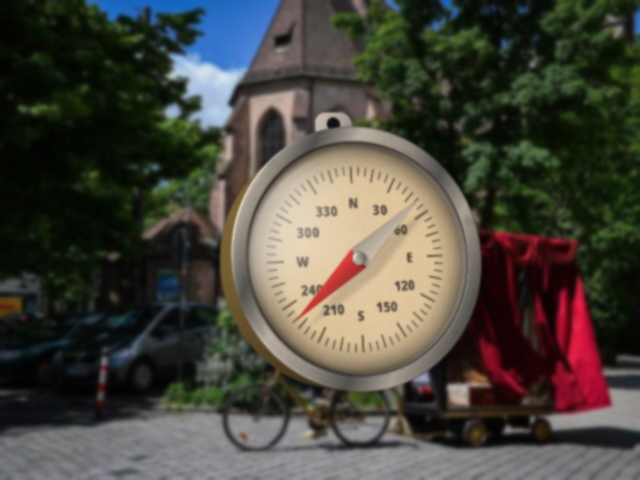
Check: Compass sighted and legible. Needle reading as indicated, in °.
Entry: 230 °
